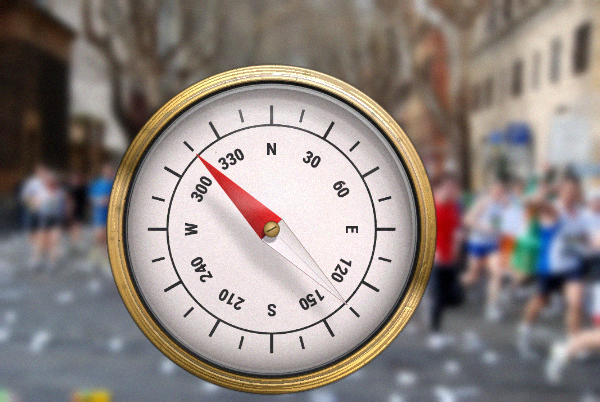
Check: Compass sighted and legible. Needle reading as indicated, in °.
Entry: 315 °
